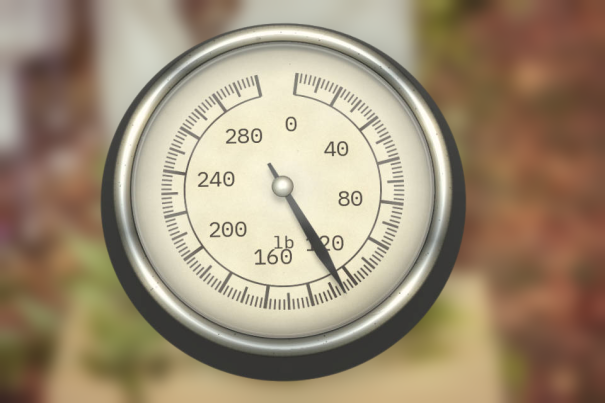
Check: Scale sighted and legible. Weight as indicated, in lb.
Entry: 126 lb
